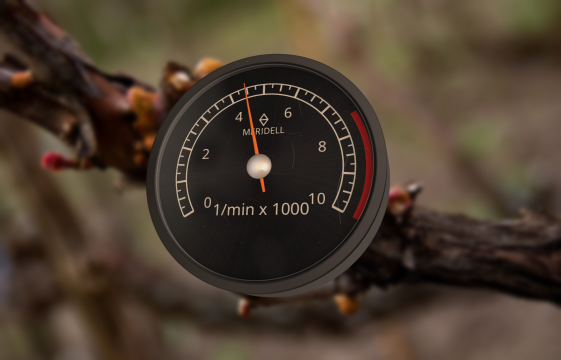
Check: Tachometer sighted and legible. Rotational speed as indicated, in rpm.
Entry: 4500 rpm
